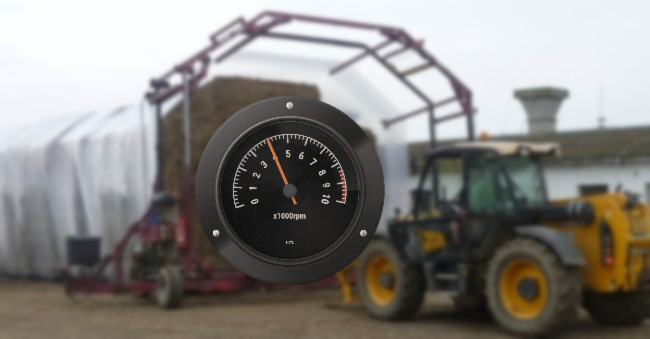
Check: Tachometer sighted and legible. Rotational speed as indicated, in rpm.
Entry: 4000 rpm
